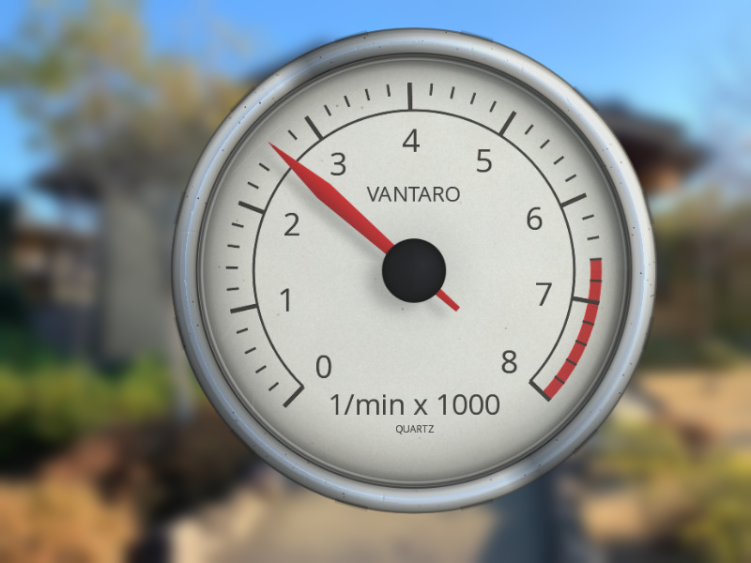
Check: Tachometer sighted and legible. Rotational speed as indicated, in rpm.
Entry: 2600 rpm
